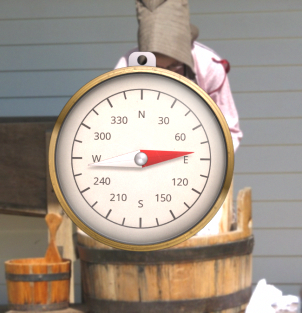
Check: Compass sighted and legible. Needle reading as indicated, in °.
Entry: 82.5 °
